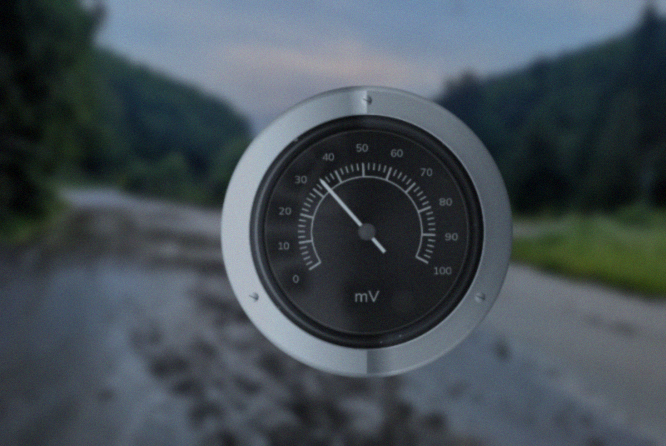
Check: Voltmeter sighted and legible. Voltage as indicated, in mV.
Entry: 34 mV
